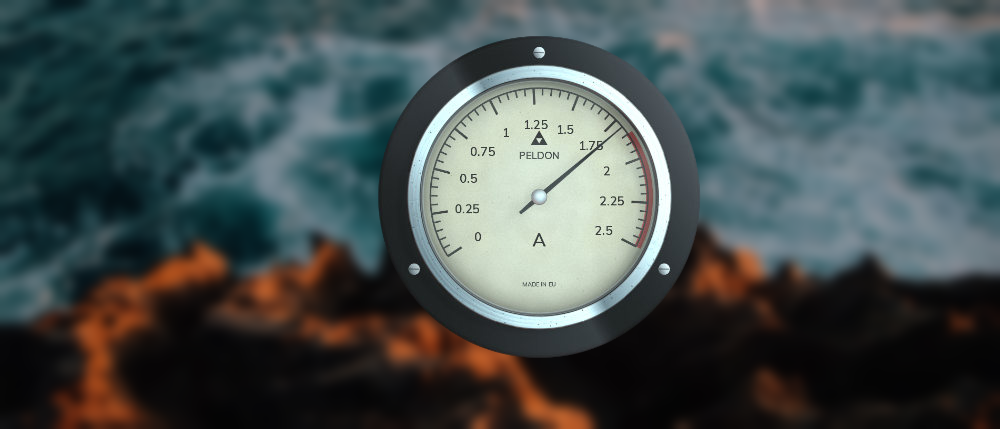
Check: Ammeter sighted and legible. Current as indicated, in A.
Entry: 1.8 A
